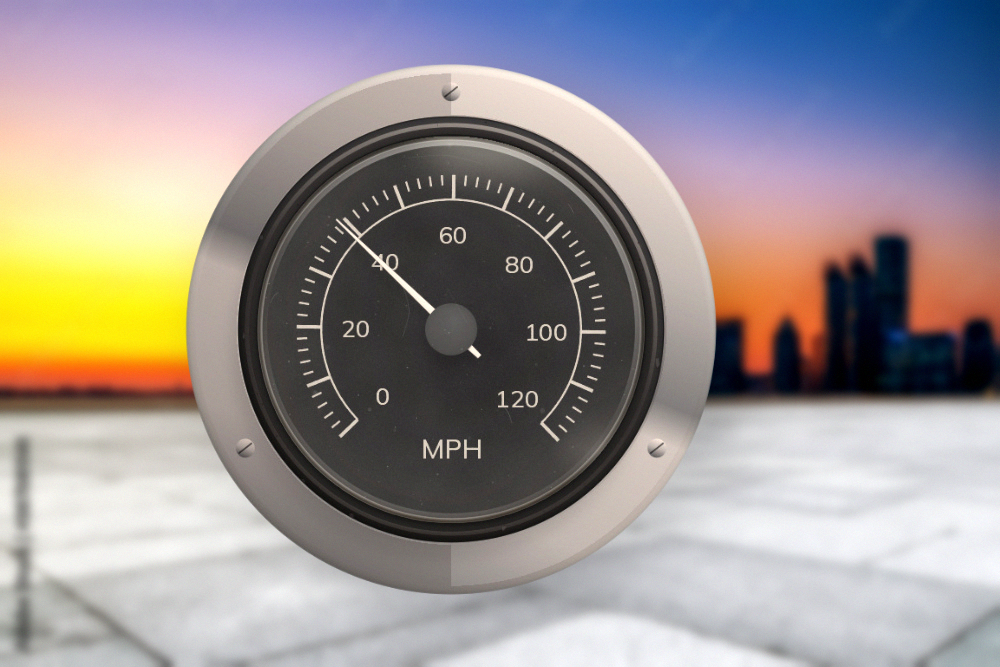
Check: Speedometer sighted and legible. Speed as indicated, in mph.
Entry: 39 mph
